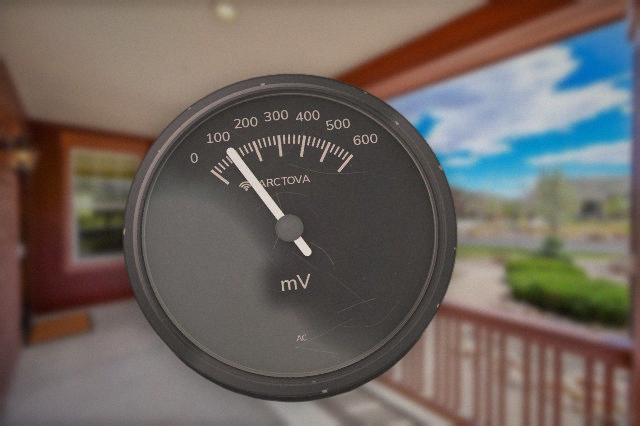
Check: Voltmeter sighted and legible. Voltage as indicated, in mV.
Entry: 100 mV
